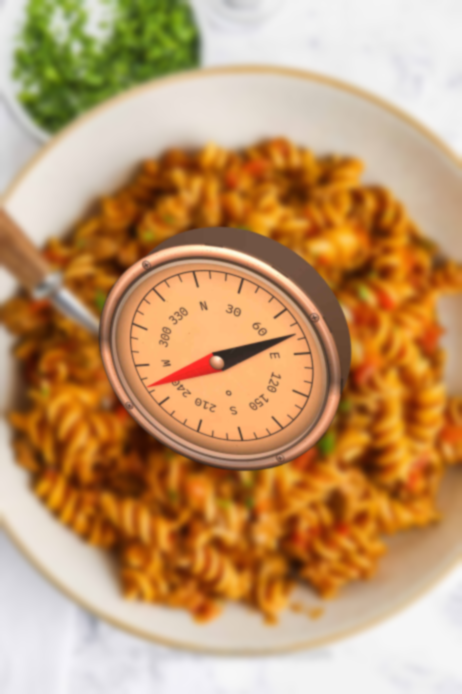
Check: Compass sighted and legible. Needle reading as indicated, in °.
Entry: 255 °
